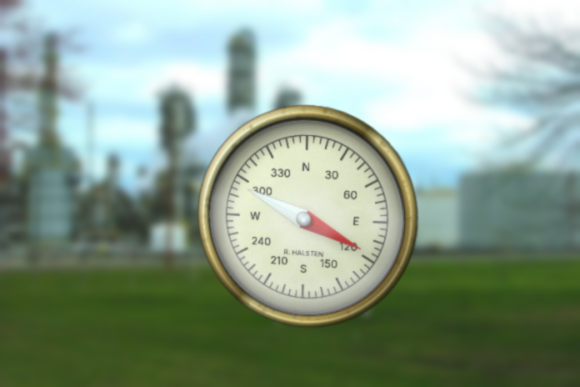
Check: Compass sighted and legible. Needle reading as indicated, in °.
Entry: 115 °
